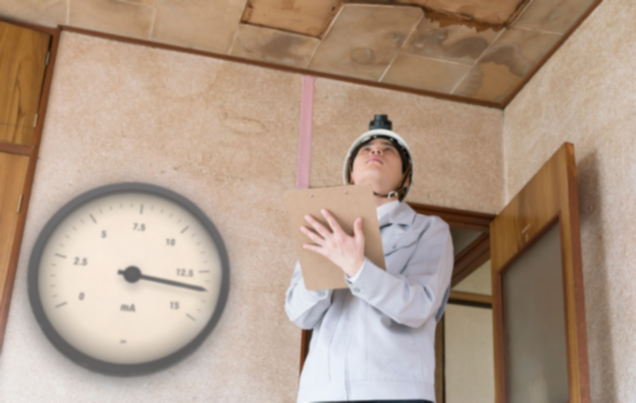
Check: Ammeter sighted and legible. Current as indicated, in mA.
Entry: 13.5 mA
